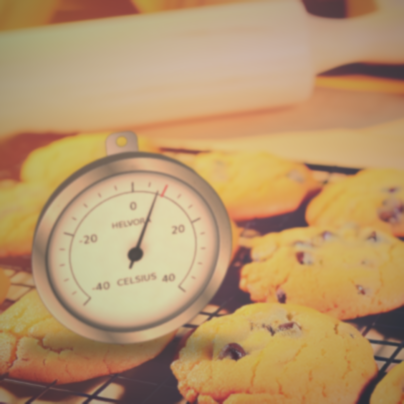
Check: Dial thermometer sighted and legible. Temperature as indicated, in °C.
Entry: 6 °C
